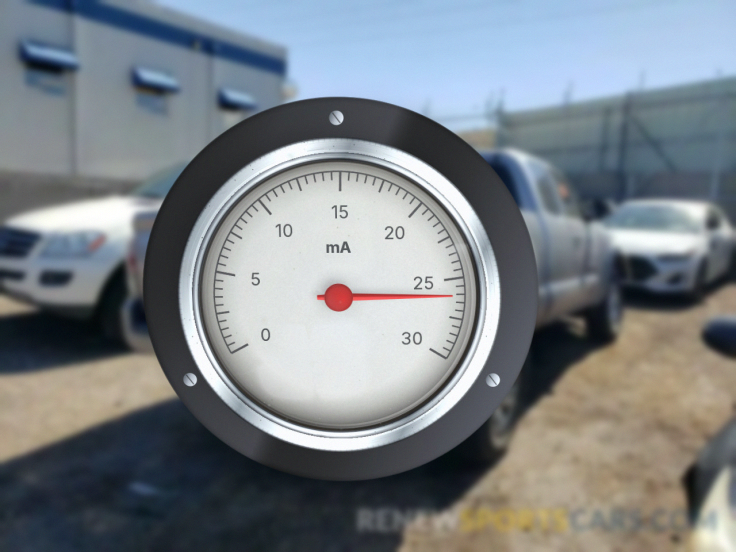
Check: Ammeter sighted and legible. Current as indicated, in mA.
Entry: 26 mA
